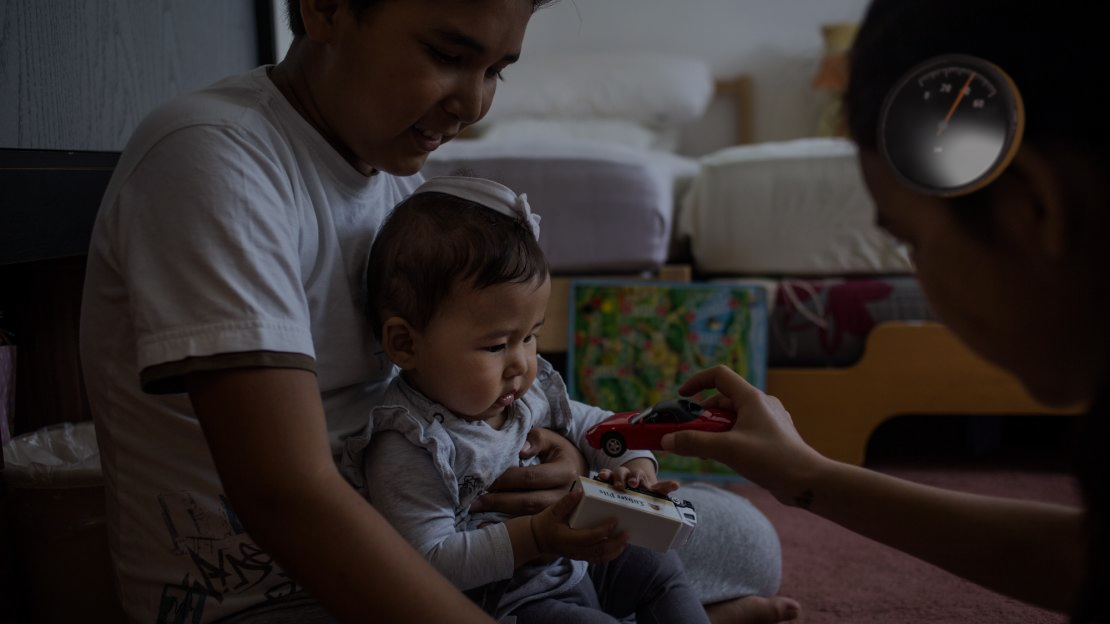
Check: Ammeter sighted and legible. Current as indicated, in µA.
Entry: 40 µA
